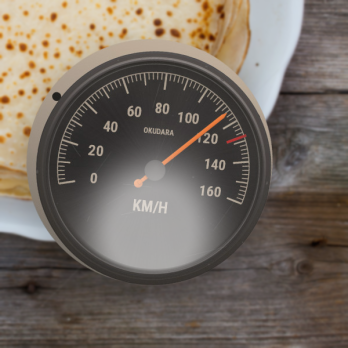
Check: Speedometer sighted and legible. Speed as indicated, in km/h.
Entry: 114 km/h
